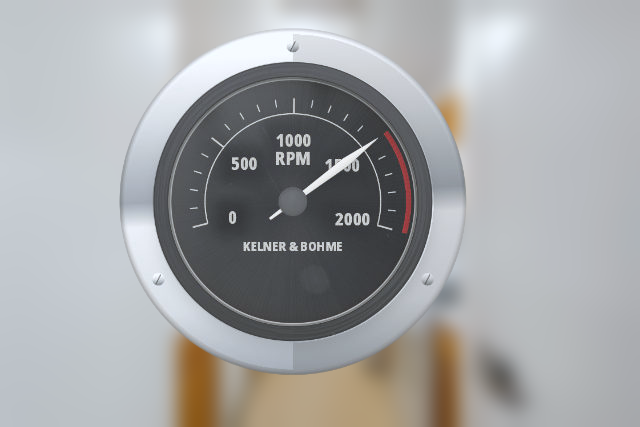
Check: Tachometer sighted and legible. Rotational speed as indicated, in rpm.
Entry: 1500 rpm
